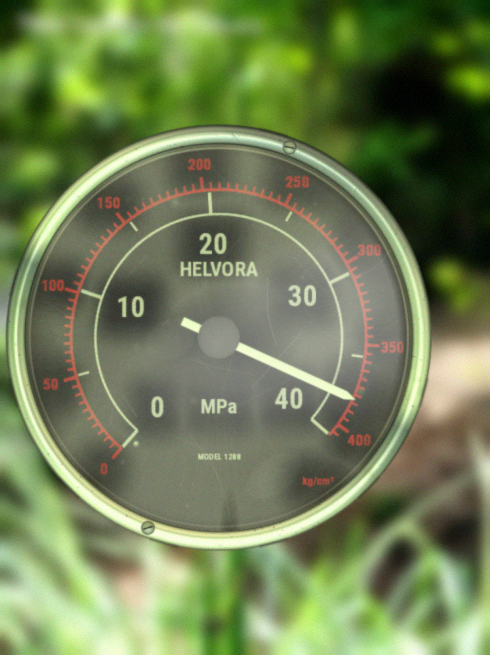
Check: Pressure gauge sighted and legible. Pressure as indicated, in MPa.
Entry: 37.5 MPa
